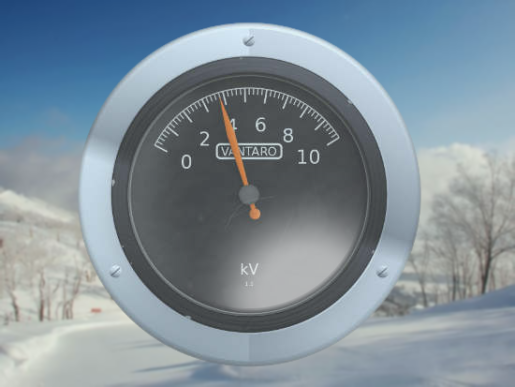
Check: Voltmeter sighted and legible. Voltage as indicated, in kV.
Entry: 3.8 kV
